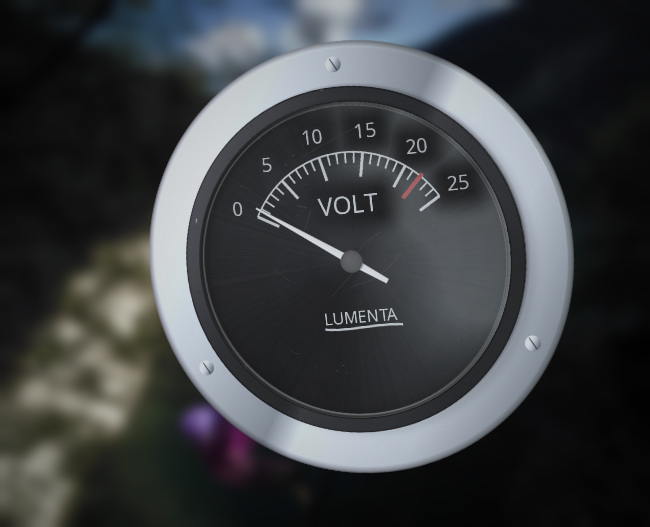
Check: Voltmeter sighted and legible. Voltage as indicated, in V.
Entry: 1 V
